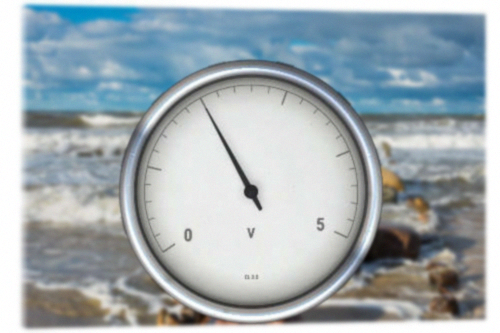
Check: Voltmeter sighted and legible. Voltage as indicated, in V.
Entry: 2 V
